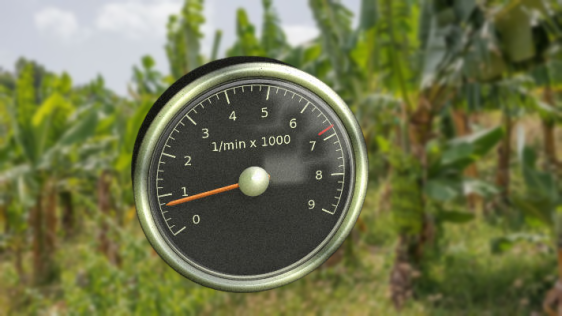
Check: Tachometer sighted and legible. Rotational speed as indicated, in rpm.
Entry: 800 rpm
